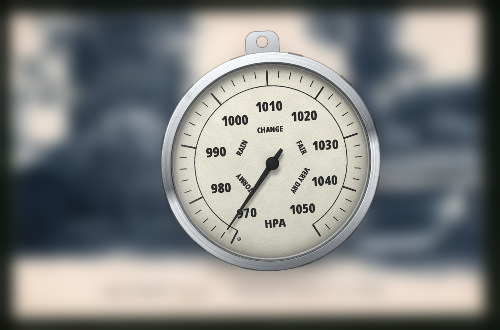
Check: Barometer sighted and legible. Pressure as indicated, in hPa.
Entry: 972 hPa
